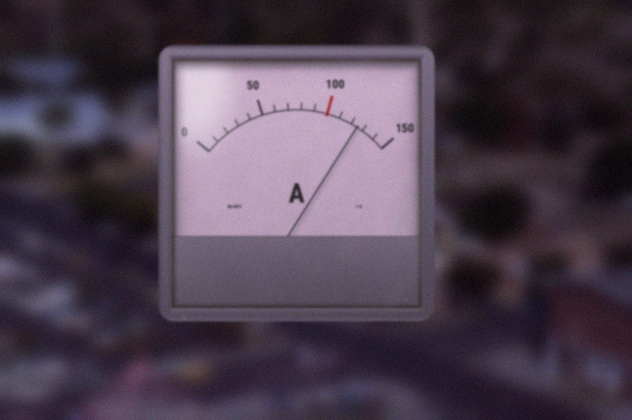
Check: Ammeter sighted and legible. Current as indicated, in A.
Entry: 125 A
